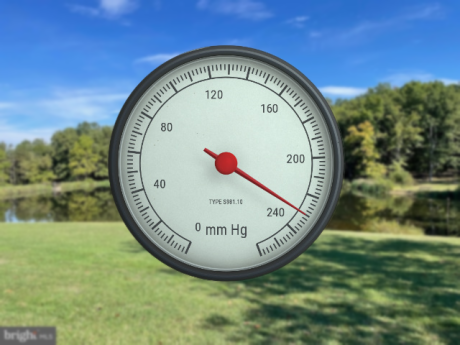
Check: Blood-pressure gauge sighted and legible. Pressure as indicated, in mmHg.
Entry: 230 mmHg
